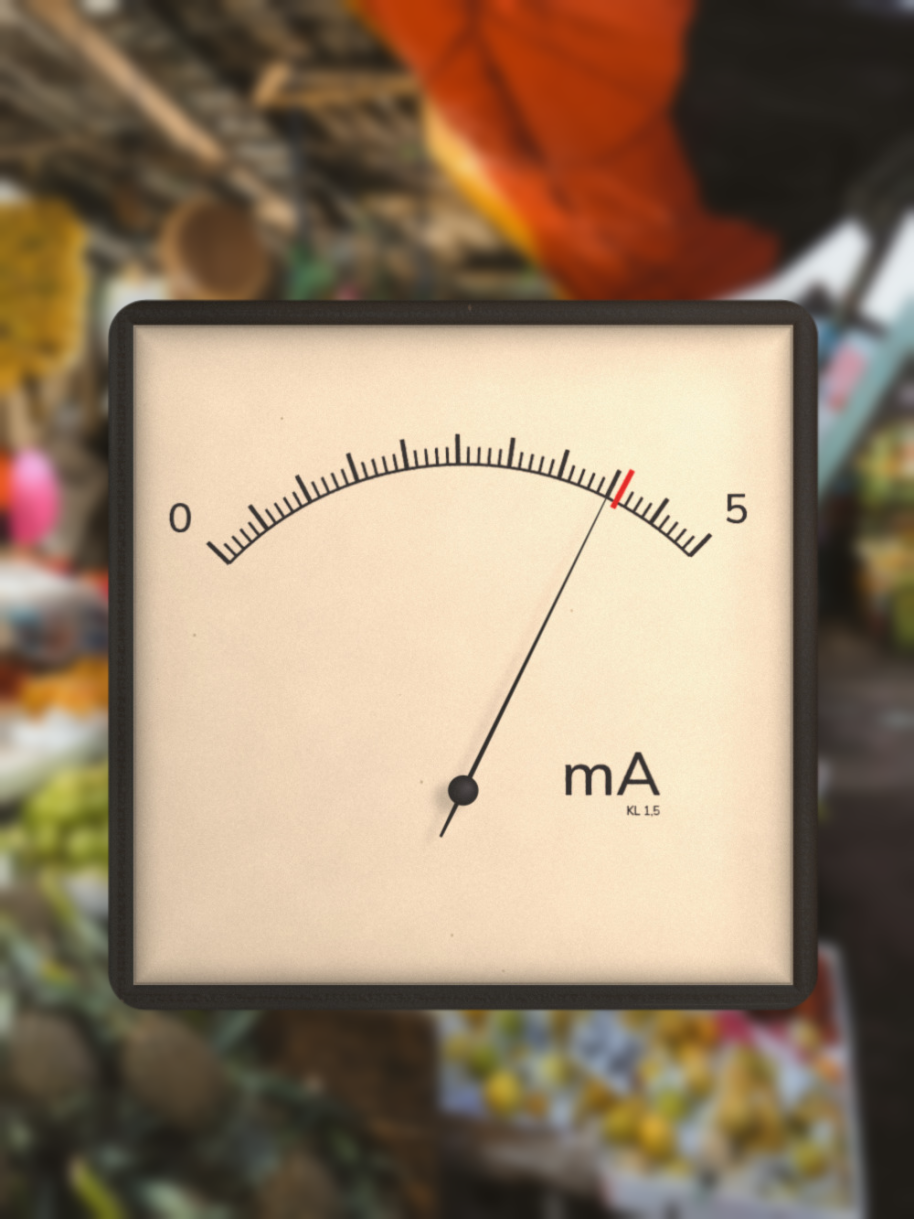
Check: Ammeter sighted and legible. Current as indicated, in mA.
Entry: 4 mA
